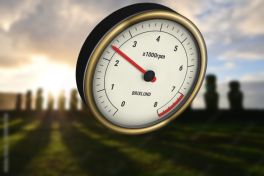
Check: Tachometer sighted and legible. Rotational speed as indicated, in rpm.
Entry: 2400 rpm
